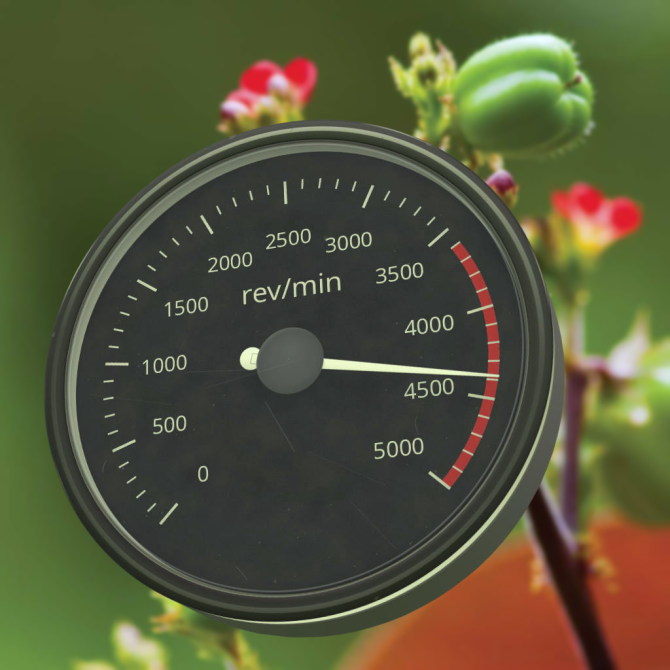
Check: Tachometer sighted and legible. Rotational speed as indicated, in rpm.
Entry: 4400 rpm
